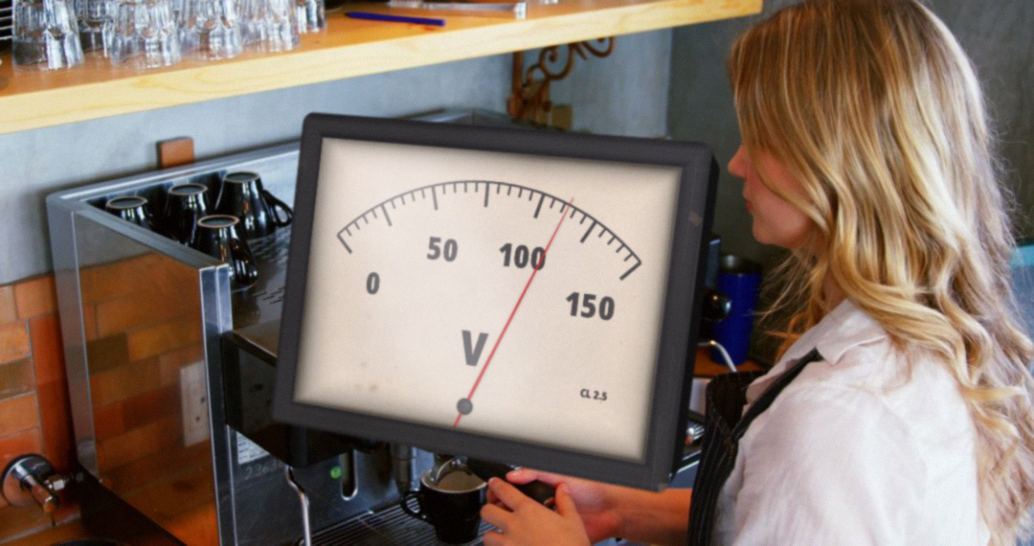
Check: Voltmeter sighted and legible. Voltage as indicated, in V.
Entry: 112.5 V
